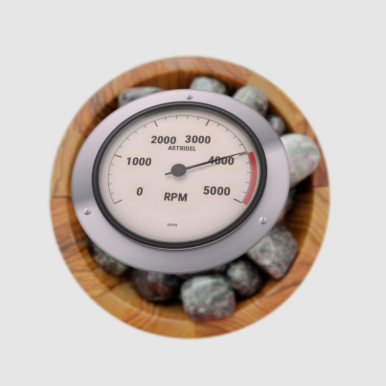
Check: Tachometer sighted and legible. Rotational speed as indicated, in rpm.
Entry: 4000 rpm
